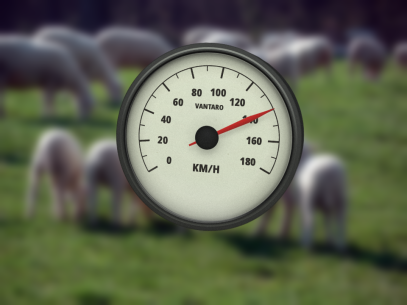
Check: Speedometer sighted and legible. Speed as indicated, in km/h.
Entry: 140 km/h
